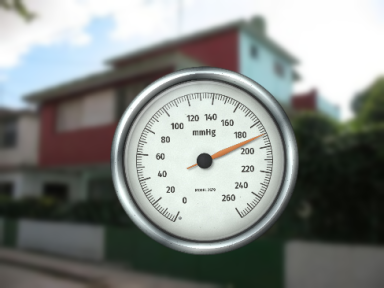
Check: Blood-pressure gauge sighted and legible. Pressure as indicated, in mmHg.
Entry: 190 mmHg
